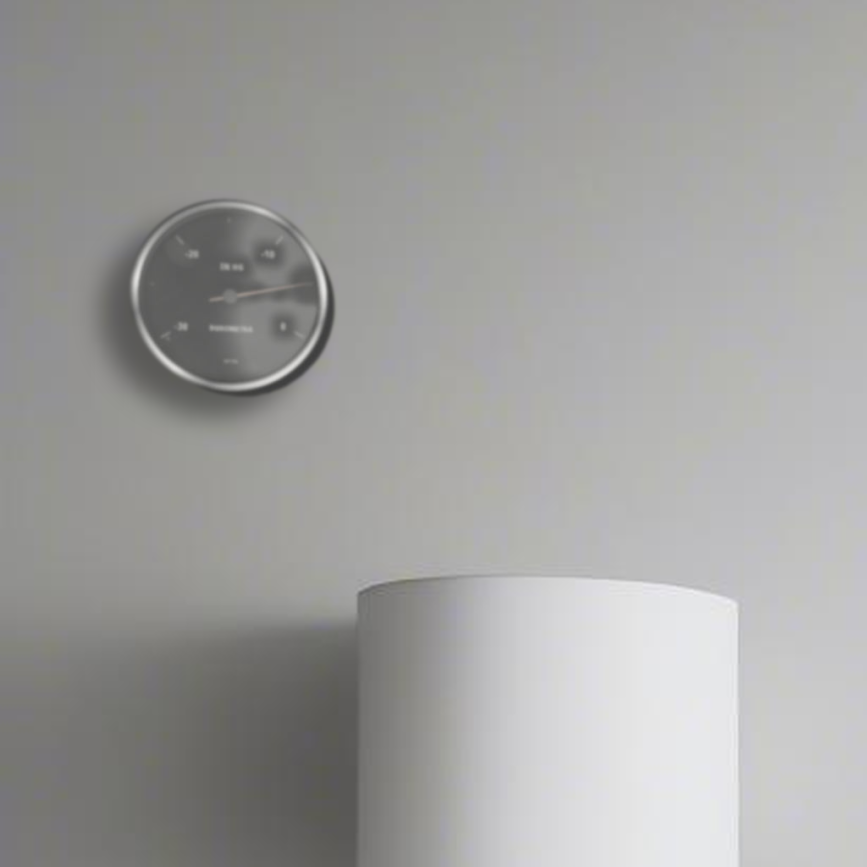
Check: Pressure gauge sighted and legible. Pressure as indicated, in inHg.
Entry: -5 inHg
